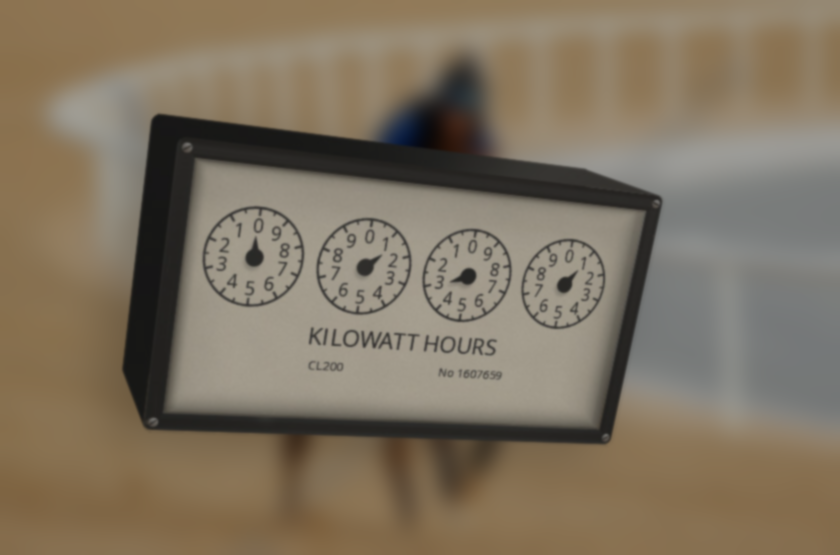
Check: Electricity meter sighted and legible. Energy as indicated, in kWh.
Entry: 131 kWh
